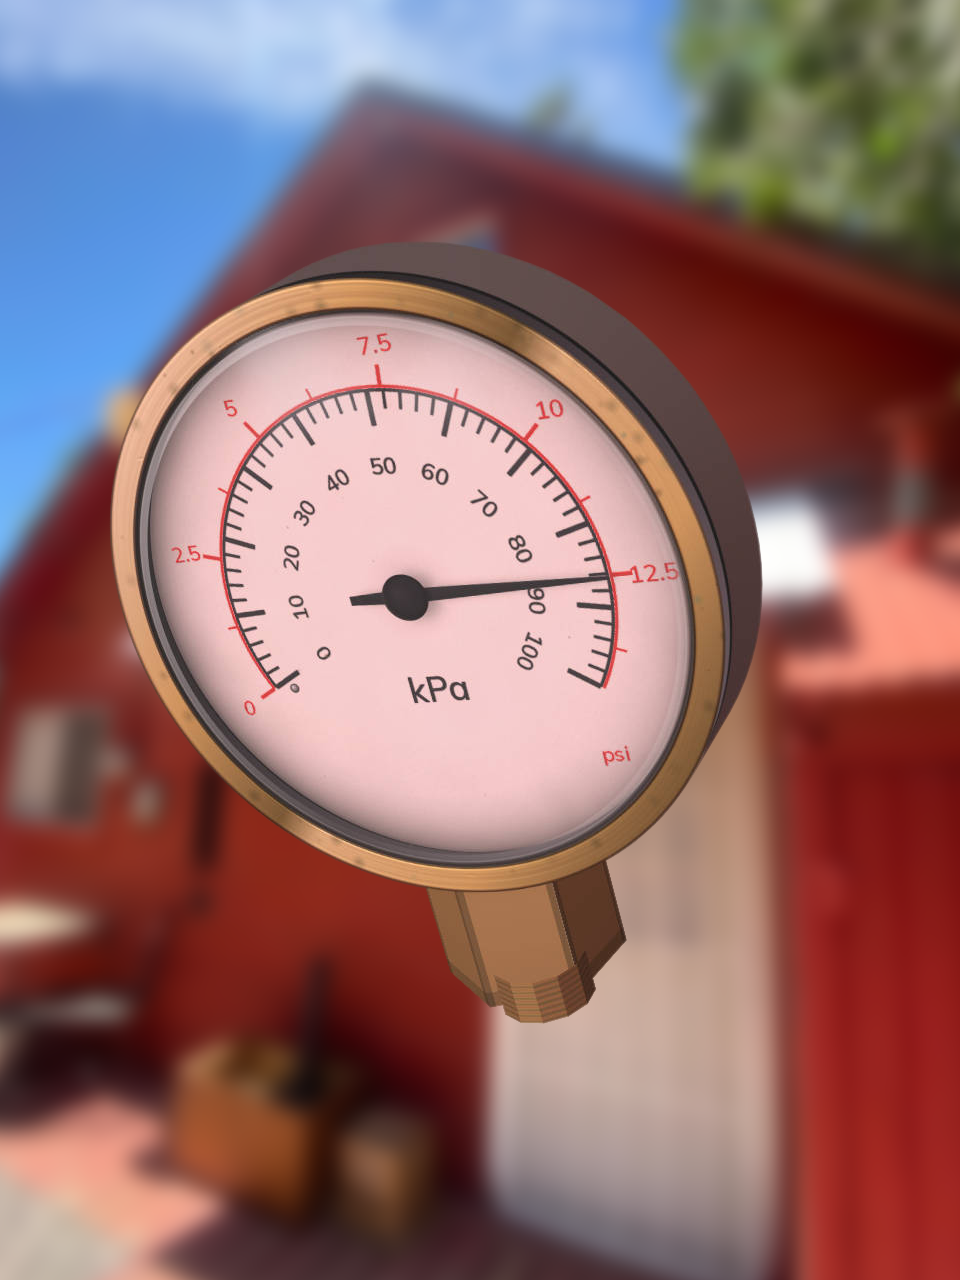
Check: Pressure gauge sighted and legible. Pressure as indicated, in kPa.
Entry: 86 kPa
